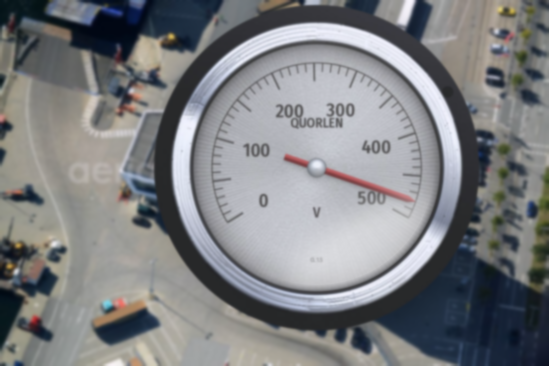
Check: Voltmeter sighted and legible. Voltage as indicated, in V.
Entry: 480 V
